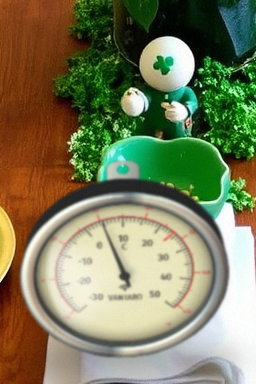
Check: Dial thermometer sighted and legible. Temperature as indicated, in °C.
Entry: 5 °C
